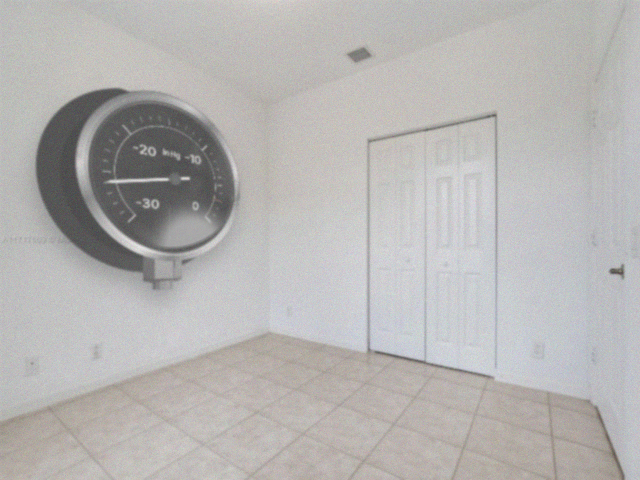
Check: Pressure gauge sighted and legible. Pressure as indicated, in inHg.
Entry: -26 inHg
